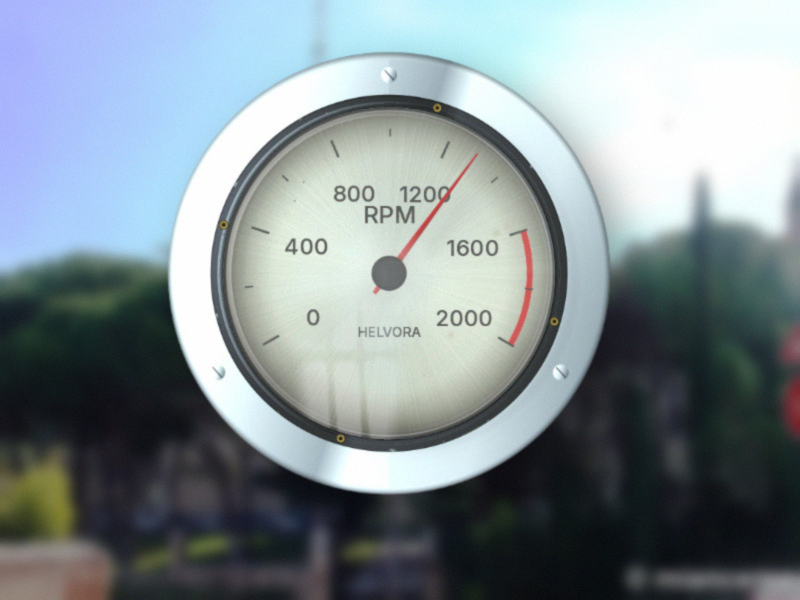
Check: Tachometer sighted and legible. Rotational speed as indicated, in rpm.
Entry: 1300 rpm
